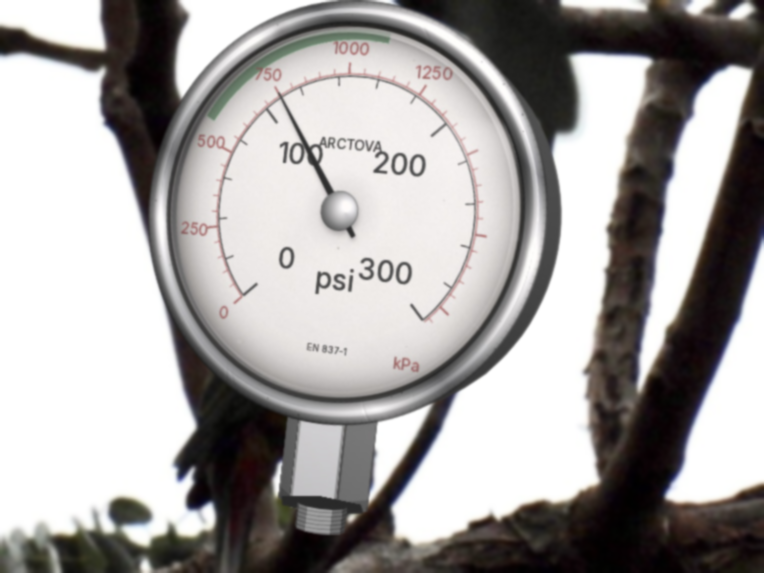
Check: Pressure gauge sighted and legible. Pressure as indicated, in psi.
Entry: 110 psi
